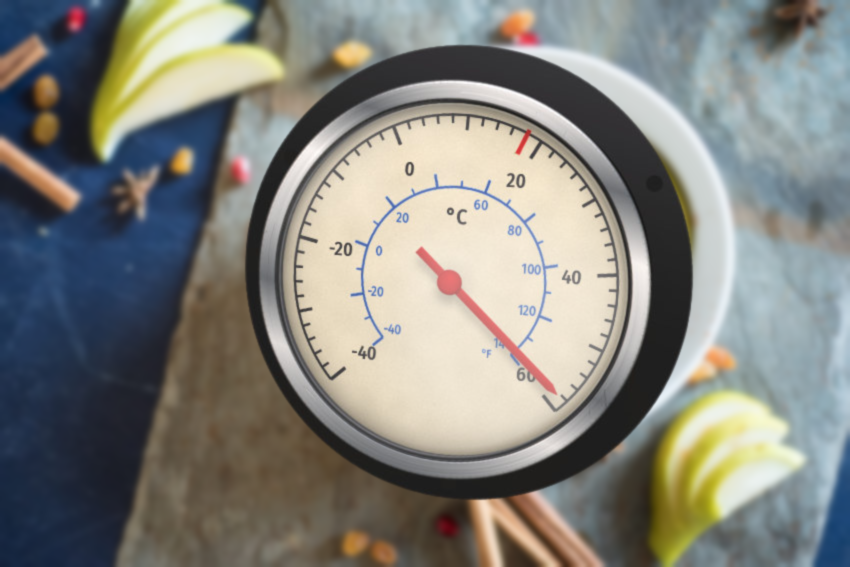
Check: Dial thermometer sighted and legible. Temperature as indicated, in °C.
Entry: 58 °C
